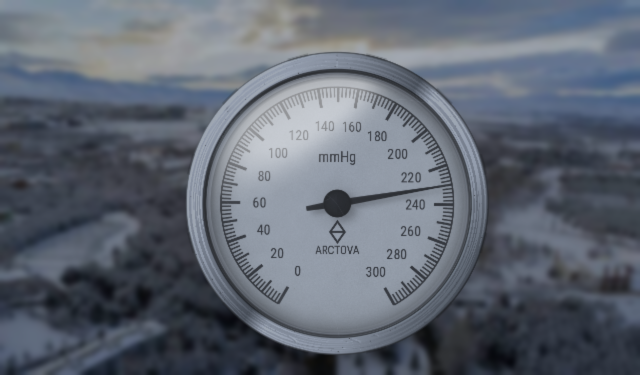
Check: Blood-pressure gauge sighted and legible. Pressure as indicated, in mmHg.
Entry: 230 mmHg
